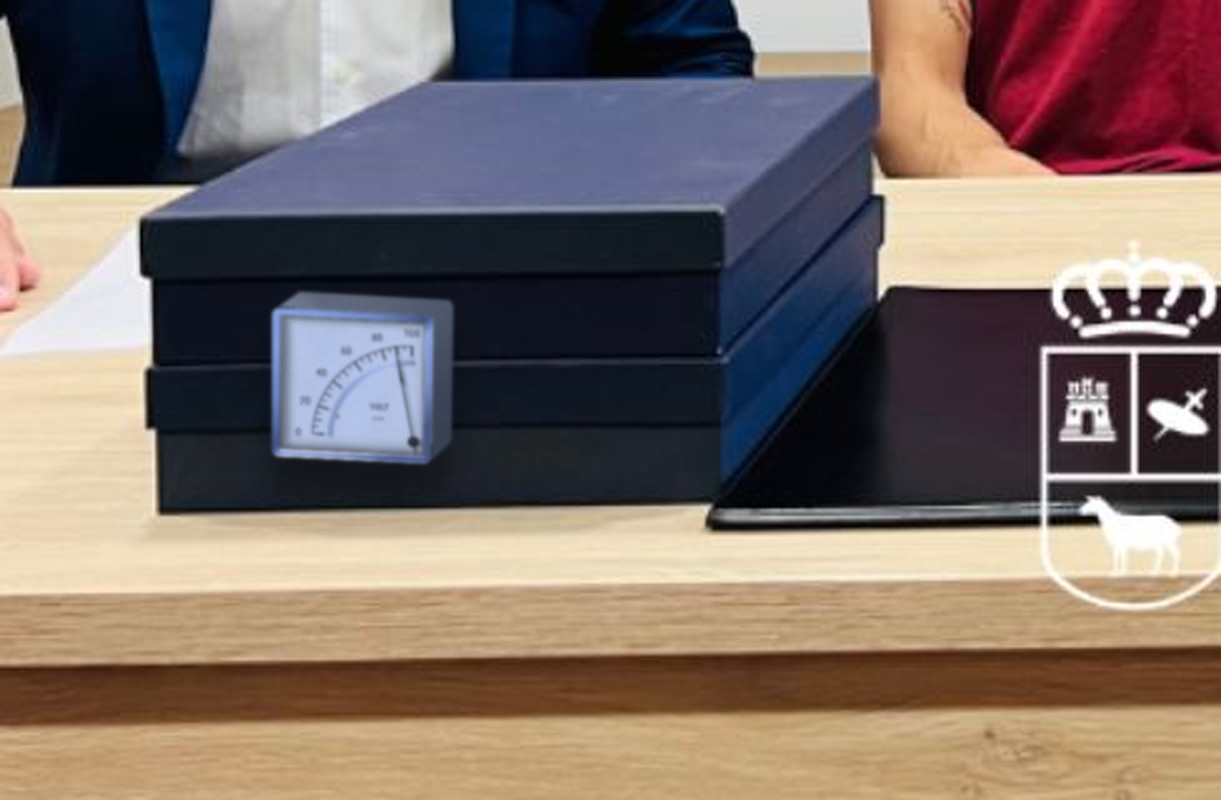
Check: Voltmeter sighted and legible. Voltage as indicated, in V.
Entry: 90 V
